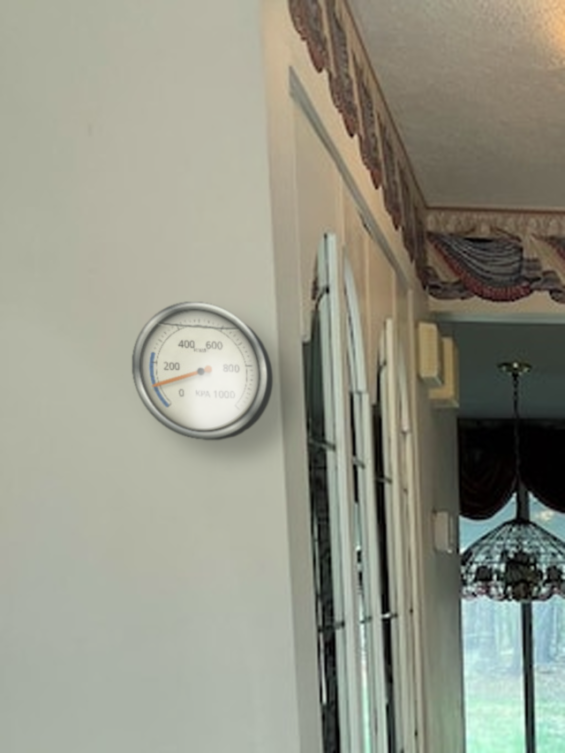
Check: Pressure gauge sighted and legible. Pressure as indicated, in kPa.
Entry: 100 kPa
